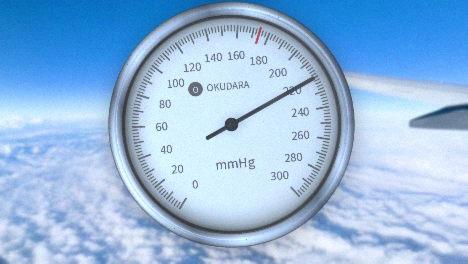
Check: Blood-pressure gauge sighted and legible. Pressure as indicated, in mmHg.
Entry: 220 mmHg
